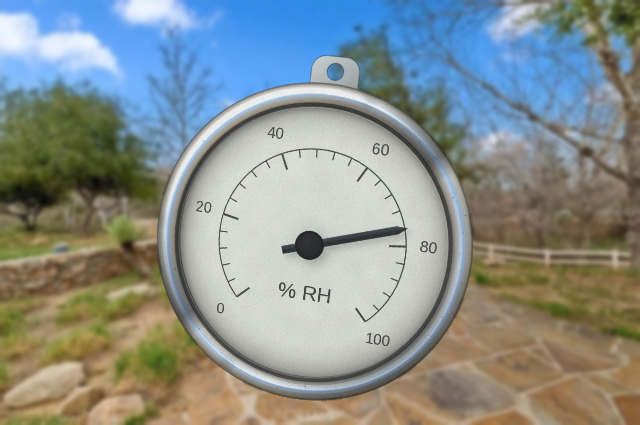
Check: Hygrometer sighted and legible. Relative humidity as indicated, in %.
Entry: 76 %
